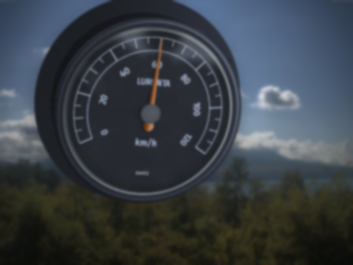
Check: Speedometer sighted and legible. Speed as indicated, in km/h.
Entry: 60 km/h
